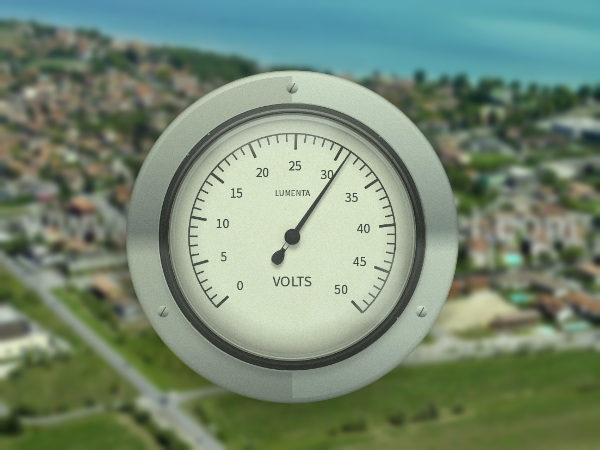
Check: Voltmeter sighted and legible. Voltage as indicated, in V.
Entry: 31 V
